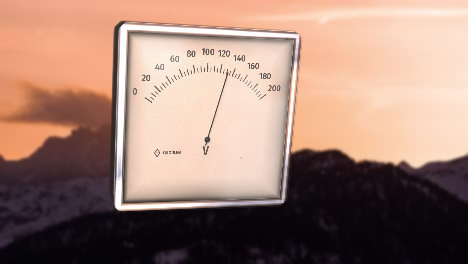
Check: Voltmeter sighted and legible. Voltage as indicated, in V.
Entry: 130 V
